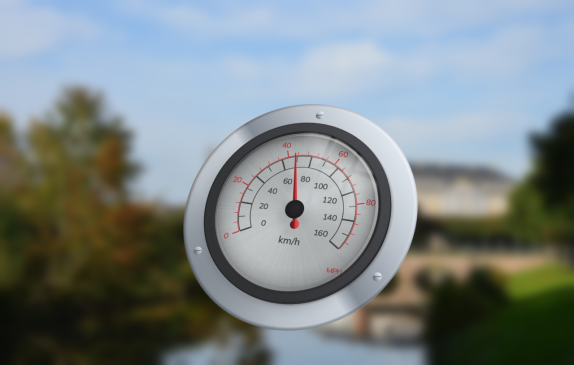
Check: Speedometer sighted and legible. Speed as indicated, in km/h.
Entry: 70 km/h
